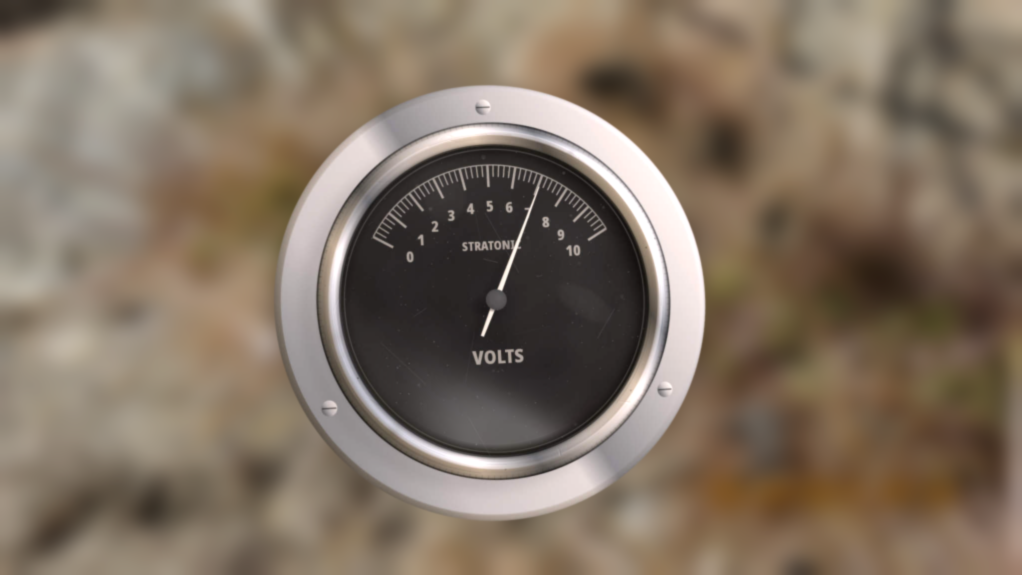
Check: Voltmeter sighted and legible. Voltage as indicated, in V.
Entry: 7 V
